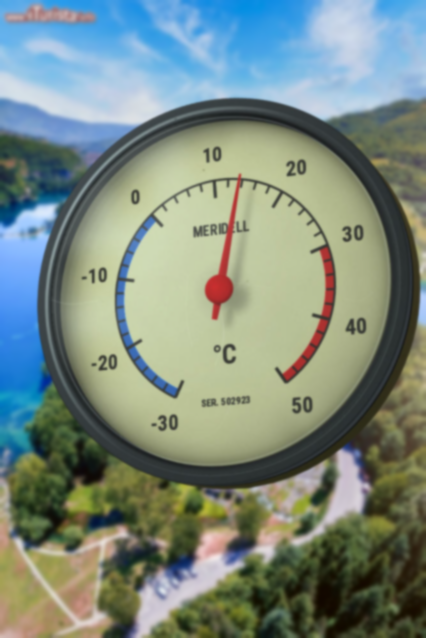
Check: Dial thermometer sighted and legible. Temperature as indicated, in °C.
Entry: 14 °C
